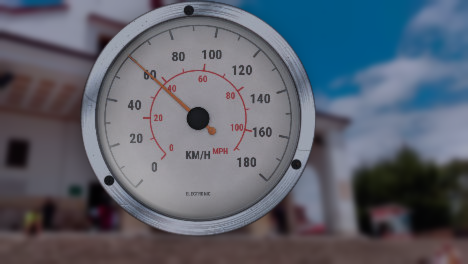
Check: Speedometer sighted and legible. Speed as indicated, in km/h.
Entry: 60 km/h
